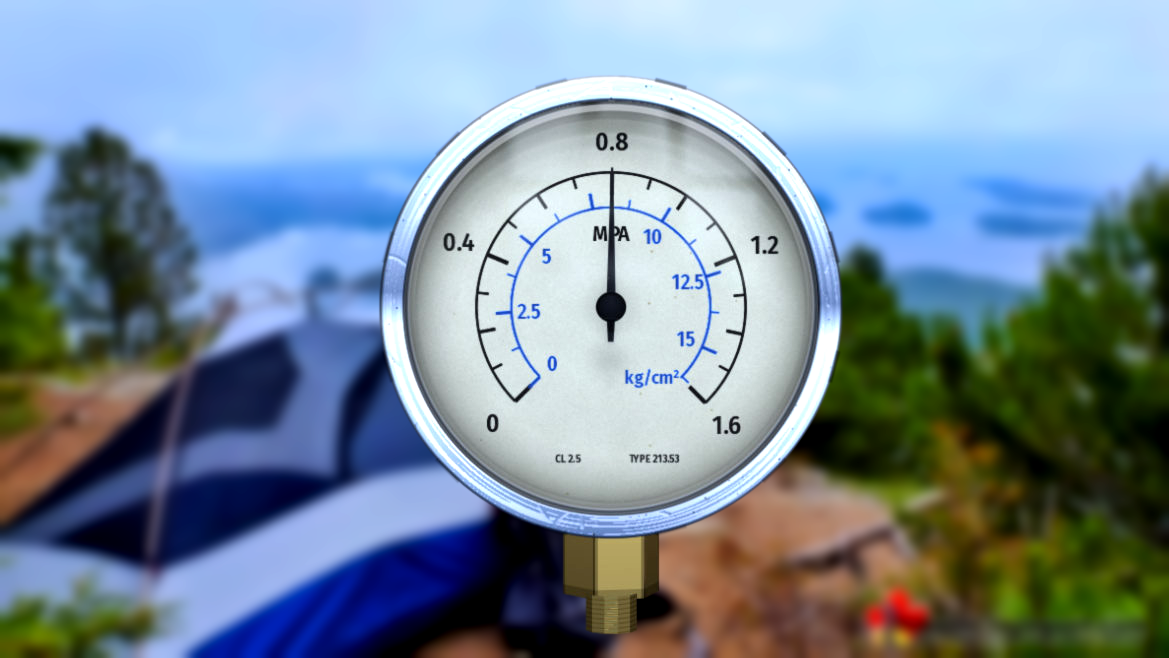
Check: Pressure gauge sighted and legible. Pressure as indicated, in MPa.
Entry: 0.8 MPa
